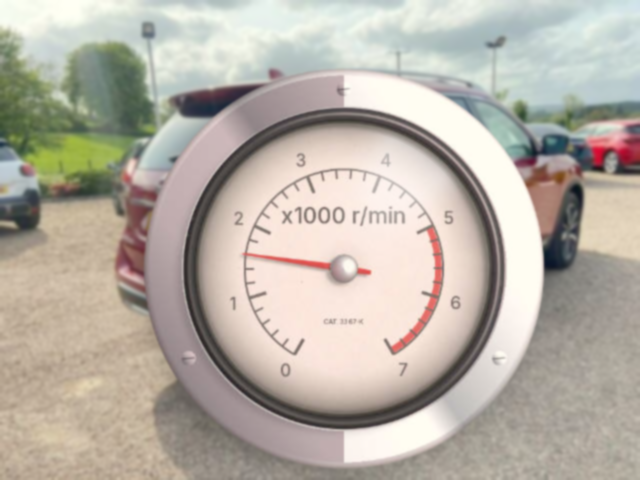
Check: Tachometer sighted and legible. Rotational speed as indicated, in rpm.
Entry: 1600 rpm
